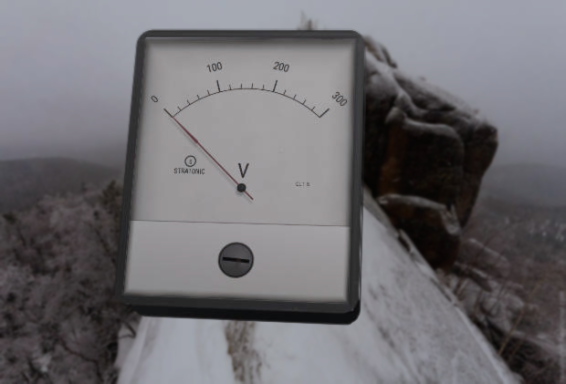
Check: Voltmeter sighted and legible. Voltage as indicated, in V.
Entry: 0 V
